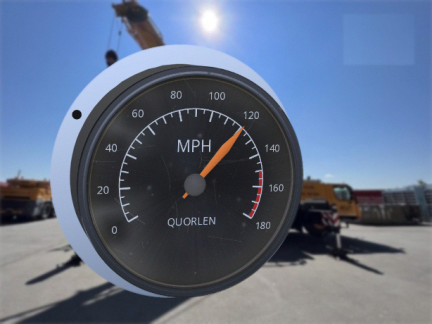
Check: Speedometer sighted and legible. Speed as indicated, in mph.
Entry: 120 mph
